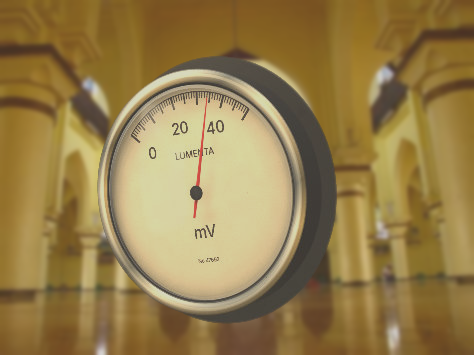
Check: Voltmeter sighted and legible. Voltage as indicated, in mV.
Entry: 35 mV
